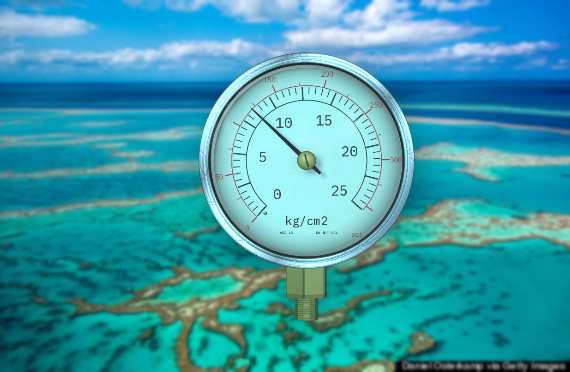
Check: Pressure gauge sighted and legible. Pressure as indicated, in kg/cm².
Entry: 8.5 kg/cm²
